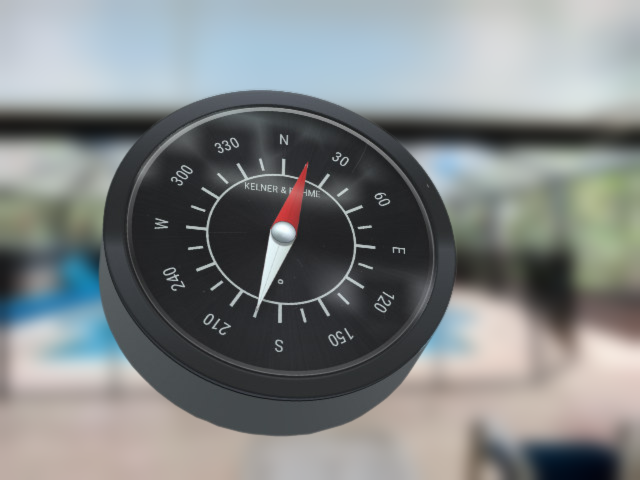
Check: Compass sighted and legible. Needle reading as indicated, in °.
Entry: 15 °
